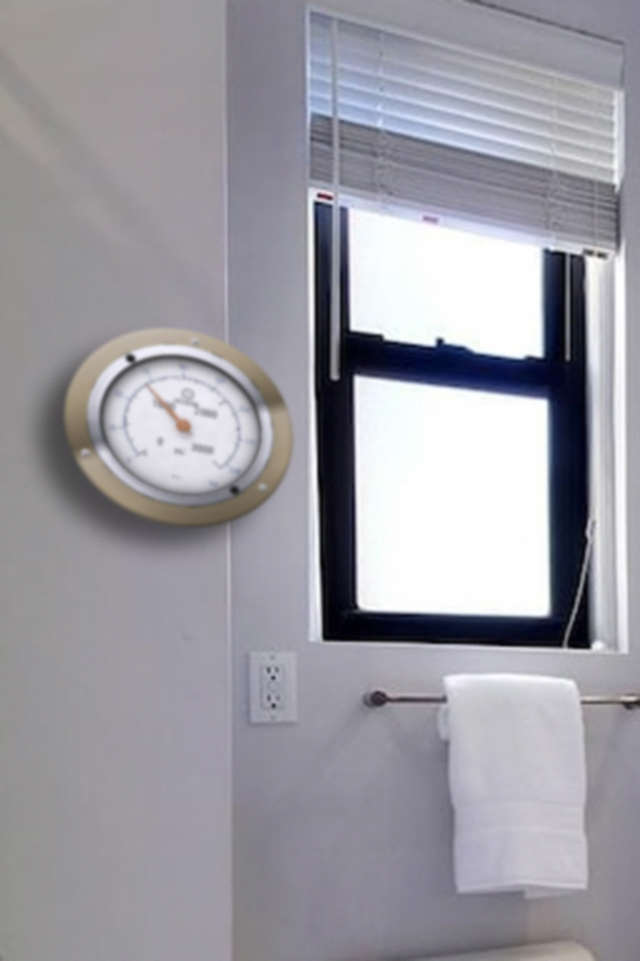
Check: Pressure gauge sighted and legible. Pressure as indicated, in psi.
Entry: 1000 psi
